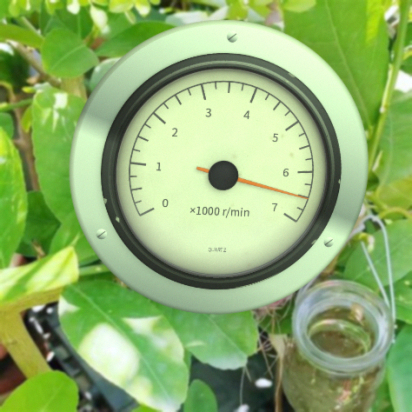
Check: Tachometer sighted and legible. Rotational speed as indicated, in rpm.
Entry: 6500 rpm
